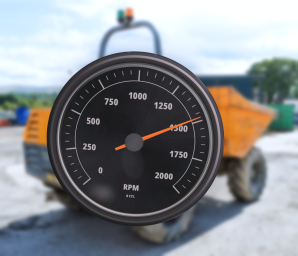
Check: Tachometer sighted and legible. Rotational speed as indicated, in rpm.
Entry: 1475 rpm
